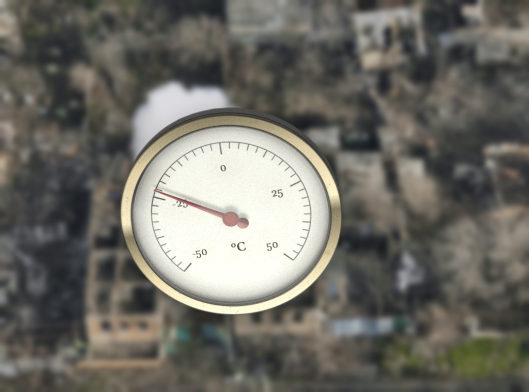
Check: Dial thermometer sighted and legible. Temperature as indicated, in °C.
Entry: -22.5 °C
